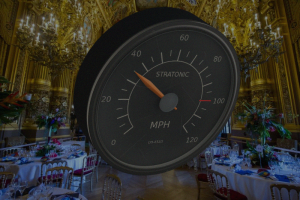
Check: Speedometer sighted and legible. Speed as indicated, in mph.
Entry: 35 mph
